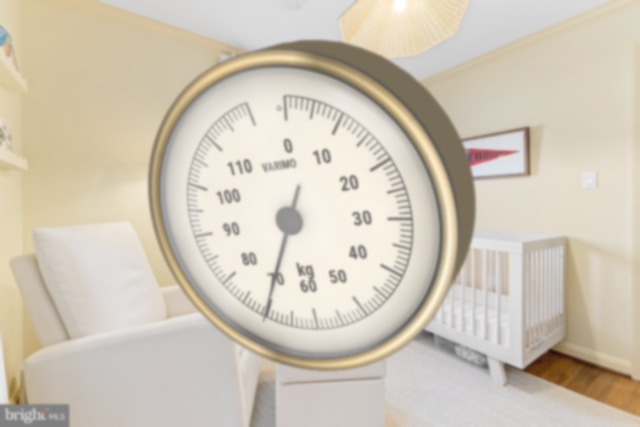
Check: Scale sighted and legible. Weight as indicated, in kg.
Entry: 70 kg
